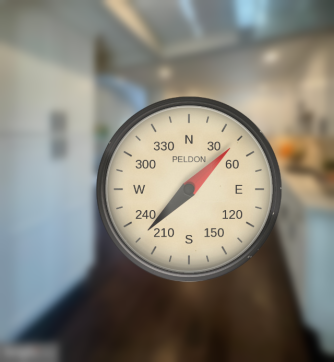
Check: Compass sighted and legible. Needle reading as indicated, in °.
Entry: 45 °
